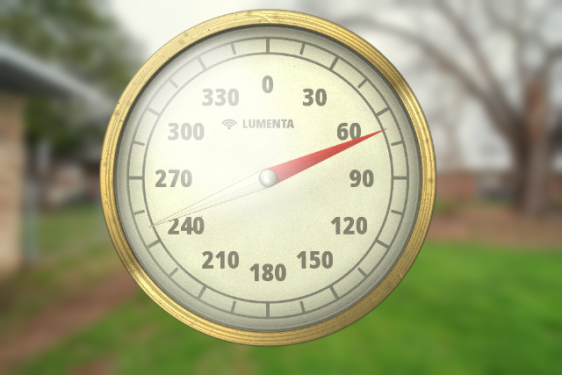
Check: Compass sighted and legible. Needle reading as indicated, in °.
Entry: 67.5 °
